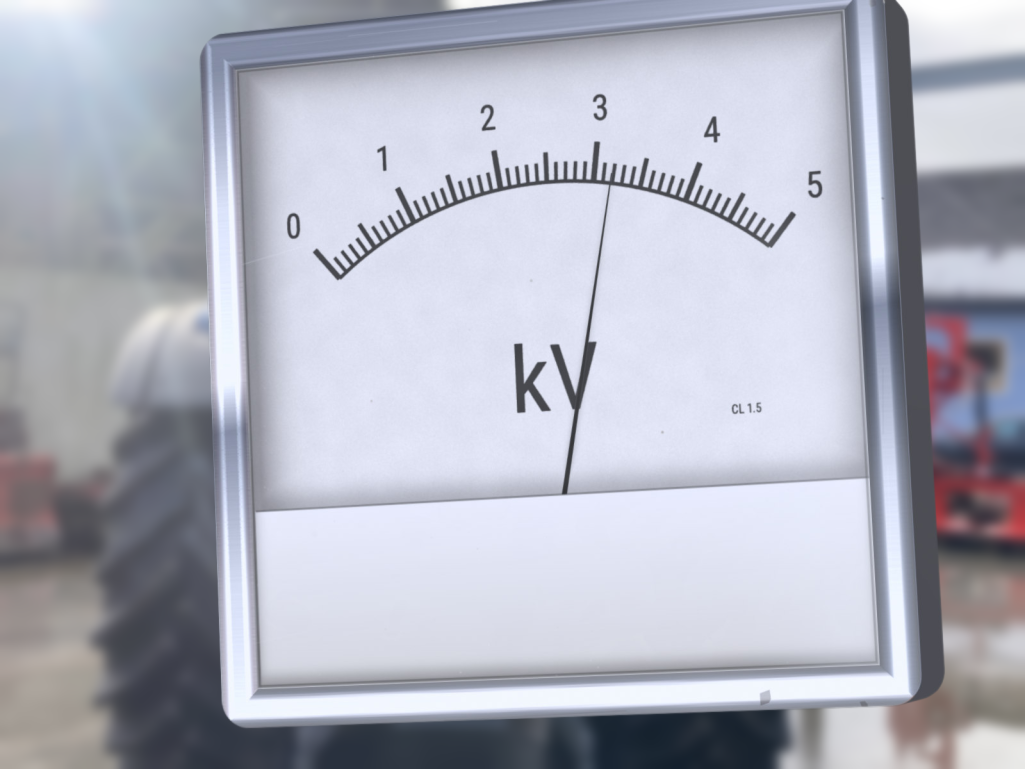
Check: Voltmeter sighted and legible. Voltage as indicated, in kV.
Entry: 3.2 kV
